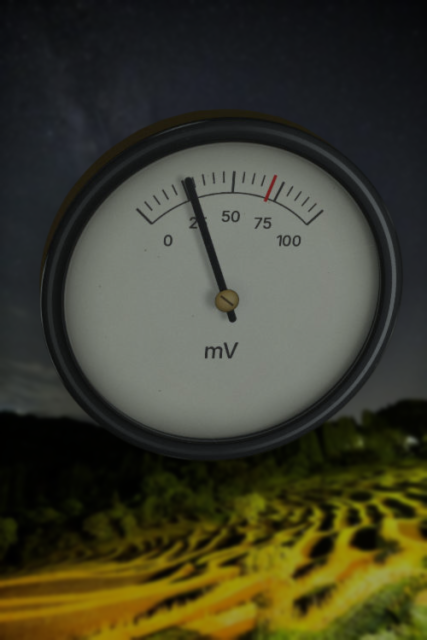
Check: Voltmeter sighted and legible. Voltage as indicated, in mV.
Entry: 27.5 mV
